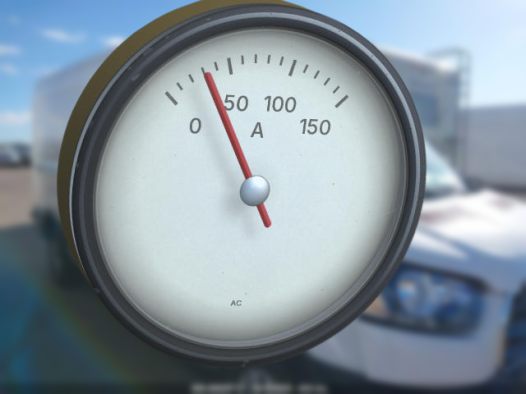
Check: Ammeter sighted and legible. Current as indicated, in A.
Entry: 30 A
